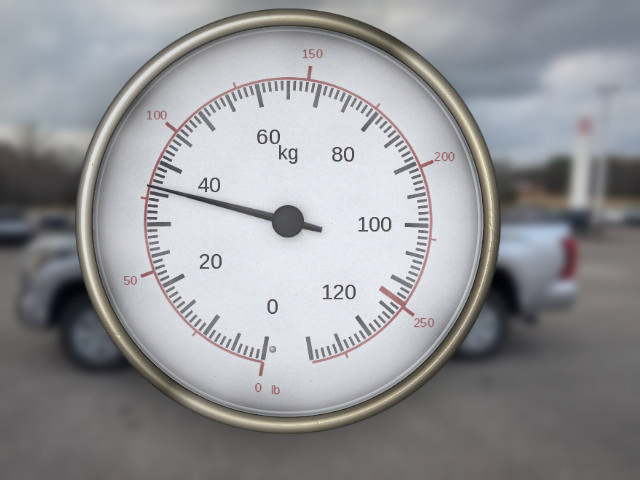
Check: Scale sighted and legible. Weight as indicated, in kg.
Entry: 36 kg
